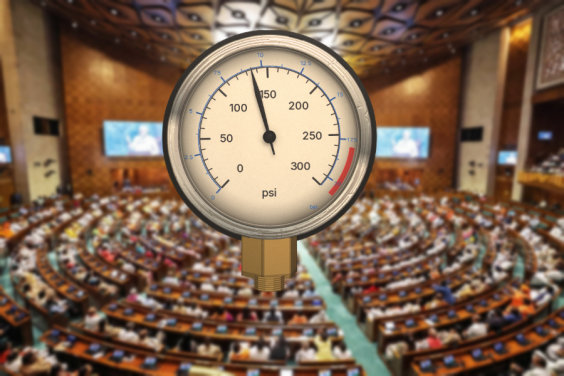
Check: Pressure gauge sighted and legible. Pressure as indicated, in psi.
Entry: 135 psi
